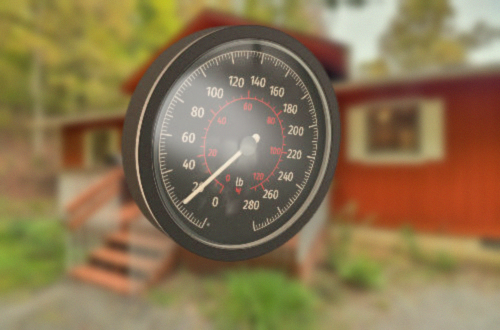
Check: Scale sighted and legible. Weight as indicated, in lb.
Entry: 20 lb
